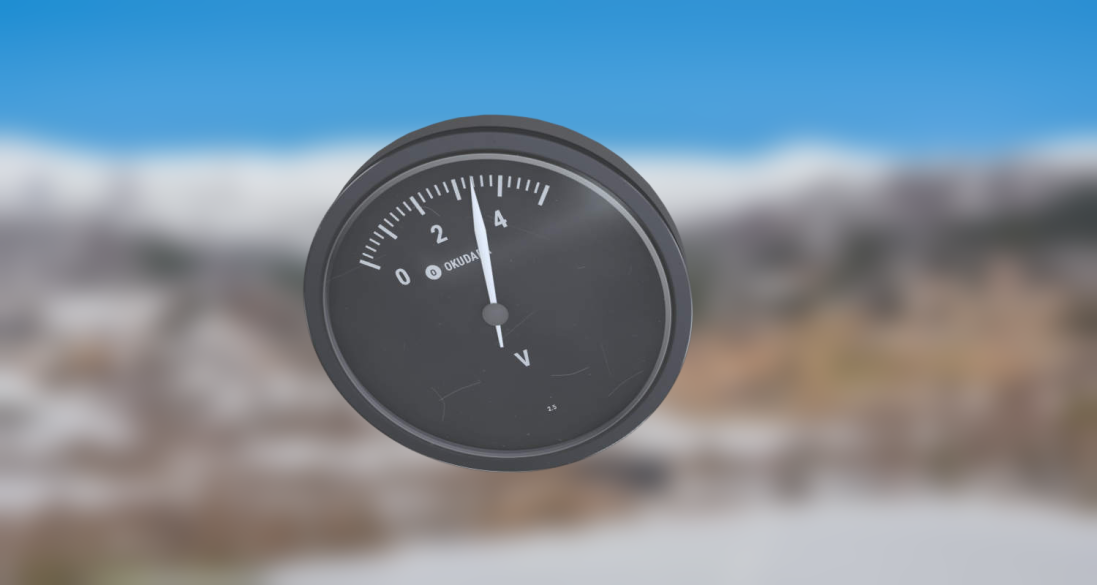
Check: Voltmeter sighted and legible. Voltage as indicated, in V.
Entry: 3.4 V
